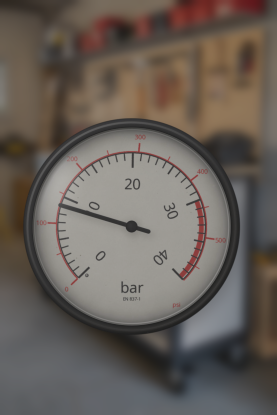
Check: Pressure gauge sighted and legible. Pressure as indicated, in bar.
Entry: 9 bar
